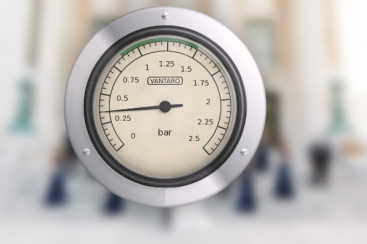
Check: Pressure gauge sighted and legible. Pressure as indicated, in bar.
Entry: 0.35 bar
